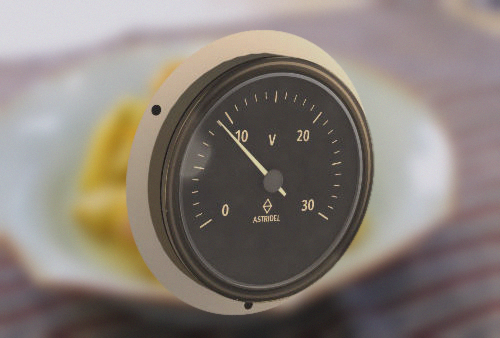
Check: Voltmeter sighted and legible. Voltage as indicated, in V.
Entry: 9 V
